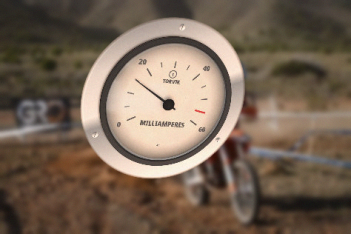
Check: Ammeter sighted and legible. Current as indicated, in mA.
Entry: 15 mA
